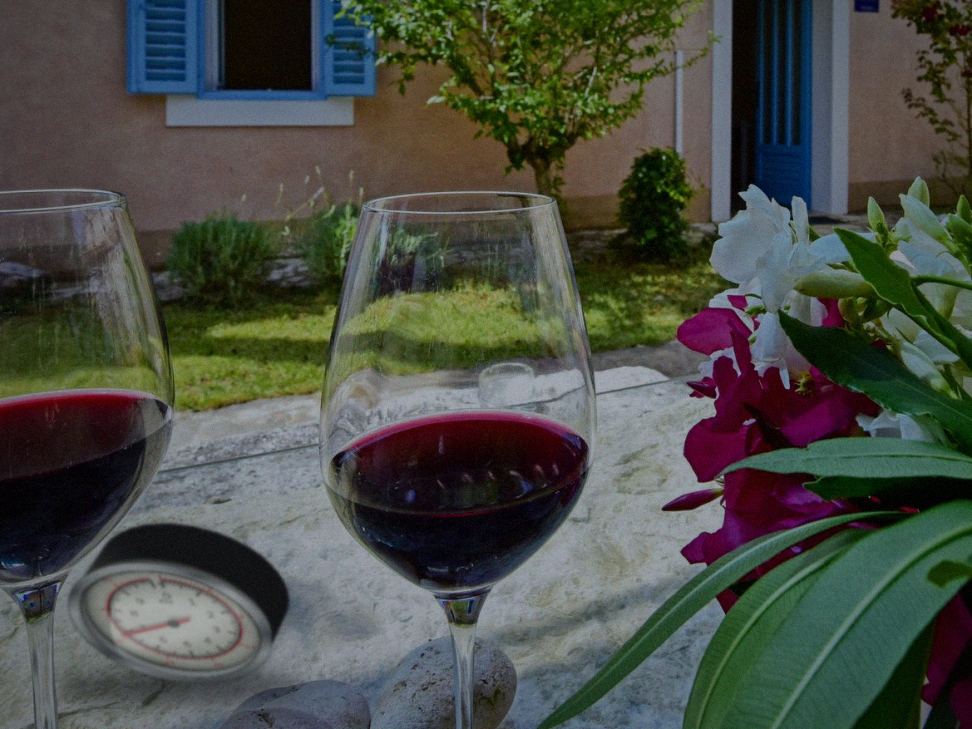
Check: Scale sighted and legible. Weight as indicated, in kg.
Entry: 7 kg
